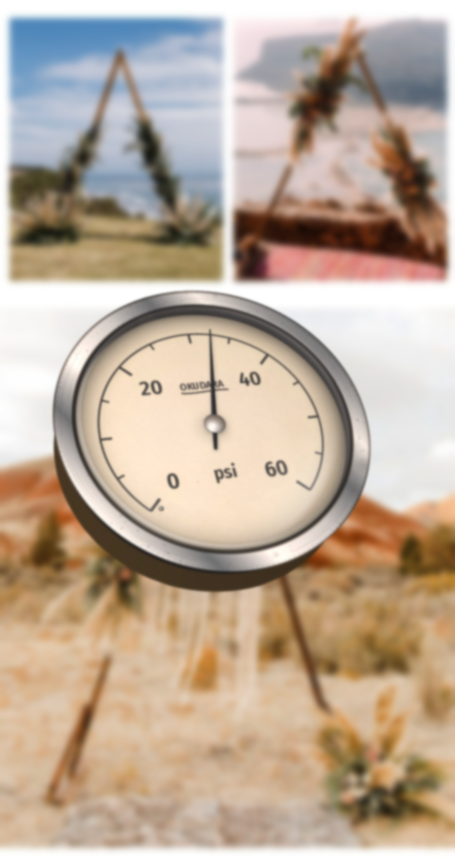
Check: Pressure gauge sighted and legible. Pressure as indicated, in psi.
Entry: 32.5 psi
